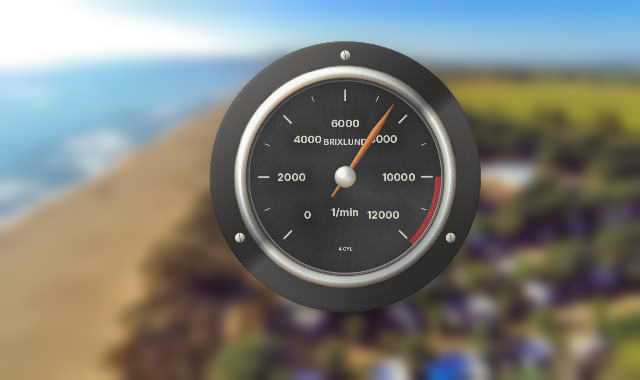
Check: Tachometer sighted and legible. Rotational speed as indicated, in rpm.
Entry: 7500 rpm
